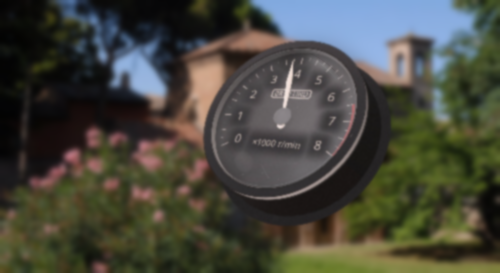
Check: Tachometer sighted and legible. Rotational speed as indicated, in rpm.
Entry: 3750 rpm
